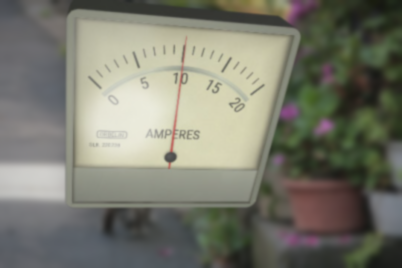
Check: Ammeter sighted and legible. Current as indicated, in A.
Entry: 10 A
